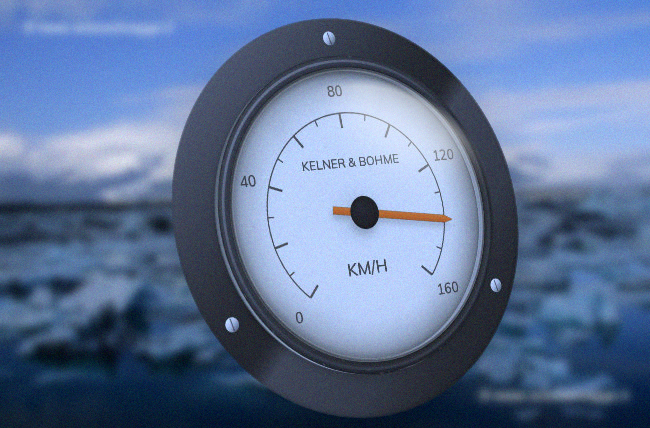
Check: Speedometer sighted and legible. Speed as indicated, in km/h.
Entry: 140 km/h
